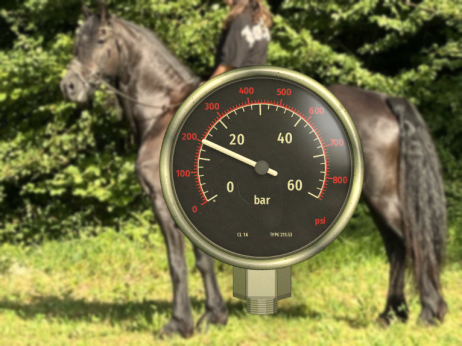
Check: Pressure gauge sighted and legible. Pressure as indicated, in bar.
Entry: 14 bar
